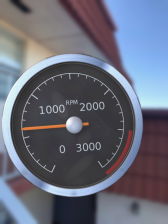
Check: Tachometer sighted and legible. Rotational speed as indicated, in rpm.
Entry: 600 rpm
